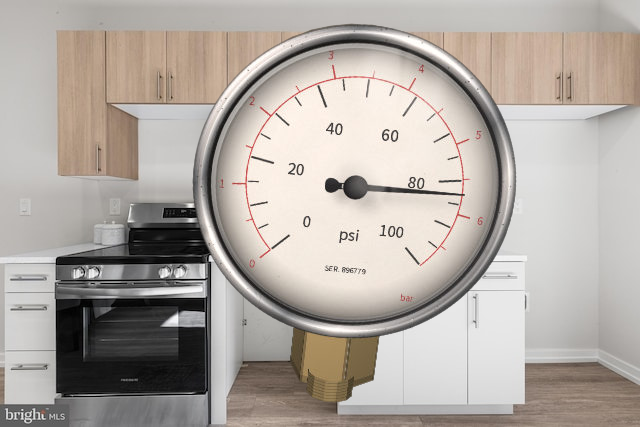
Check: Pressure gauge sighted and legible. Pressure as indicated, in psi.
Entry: 82.5 psi
